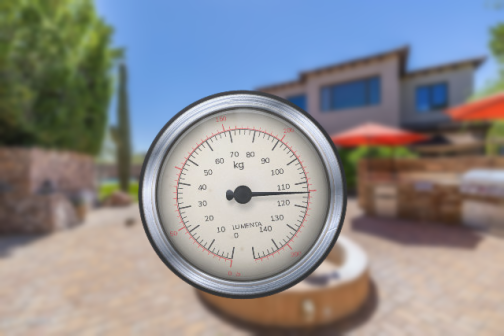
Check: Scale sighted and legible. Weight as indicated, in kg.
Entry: 114 kg
